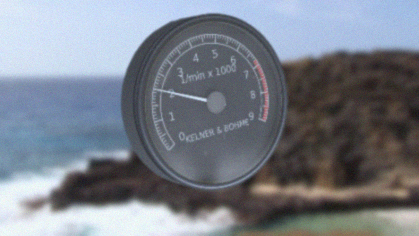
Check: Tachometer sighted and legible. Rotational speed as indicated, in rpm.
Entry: 2000 rpm
